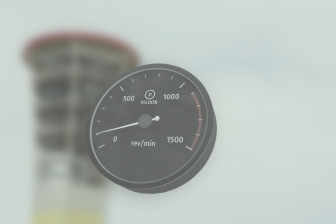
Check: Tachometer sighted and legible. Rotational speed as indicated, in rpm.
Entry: 100 rpm
